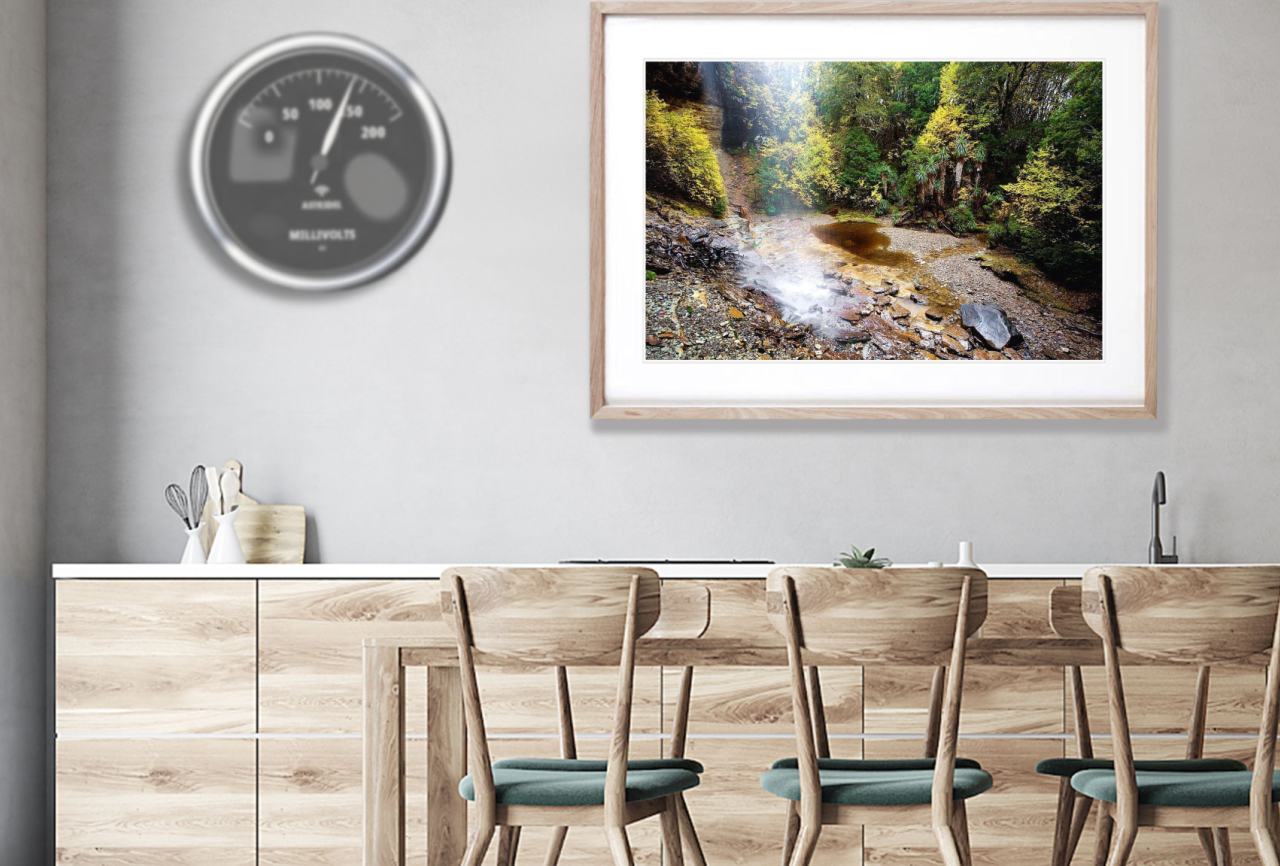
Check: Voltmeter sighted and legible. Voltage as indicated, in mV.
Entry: 140 mV
